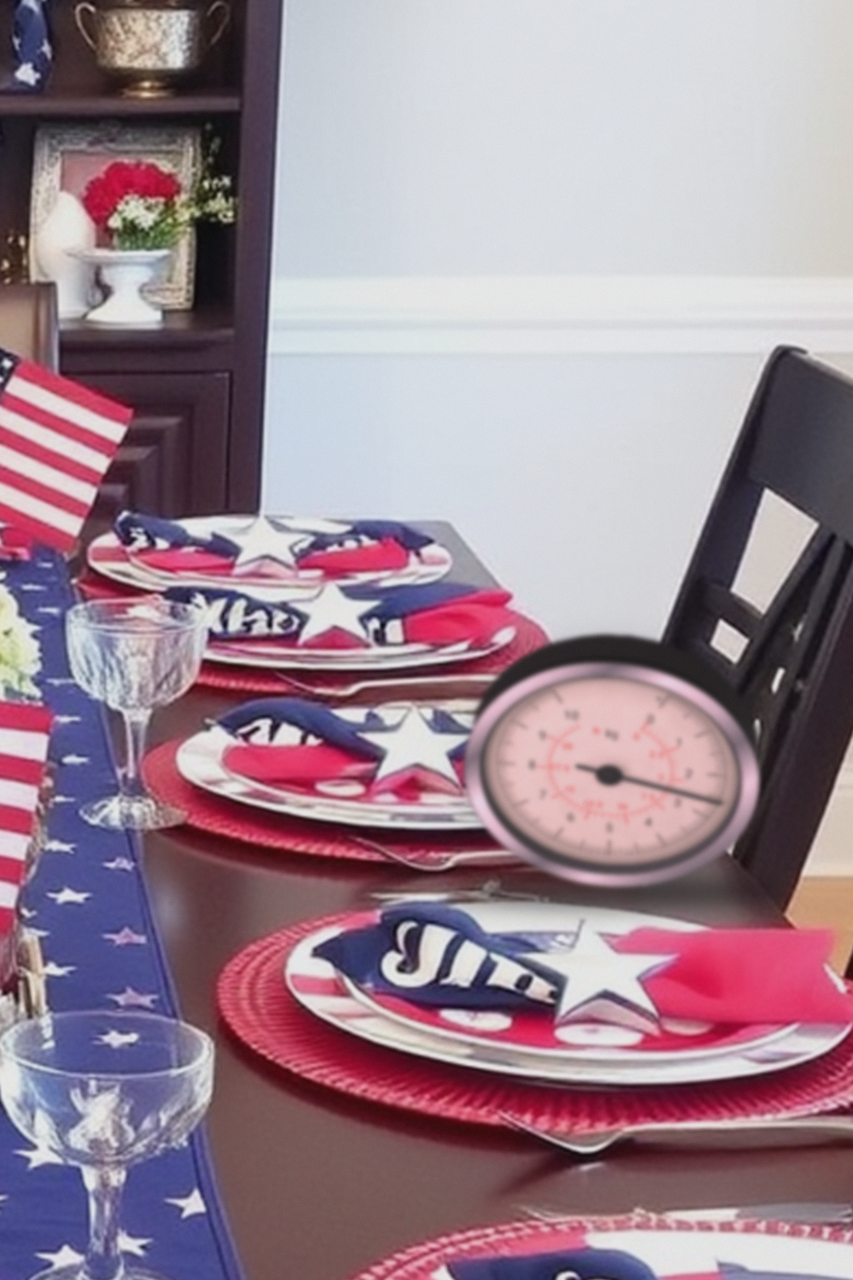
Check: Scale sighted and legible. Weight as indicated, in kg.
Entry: 2.5 kg
